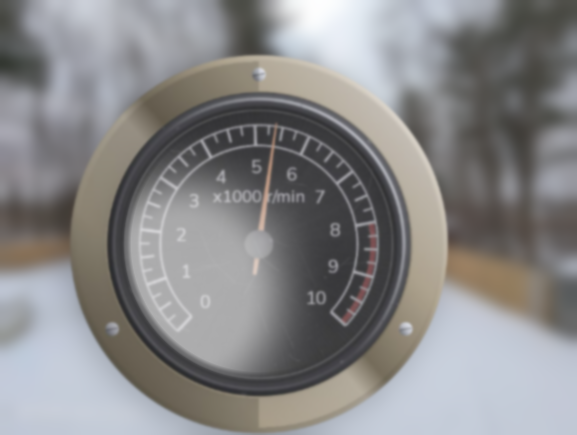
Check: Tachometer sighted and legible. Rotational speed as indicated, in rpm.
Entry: 5375 rpm
